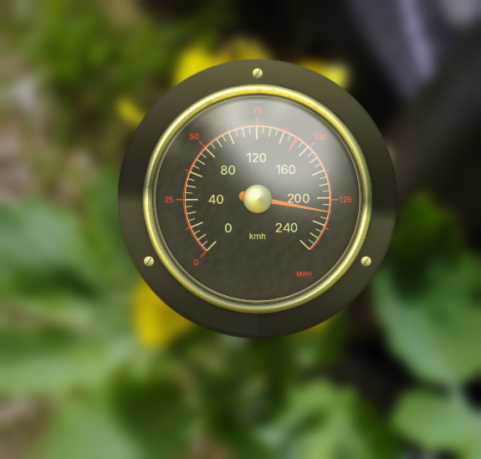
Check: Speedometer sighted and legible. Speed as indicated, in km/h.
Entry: 210 km/h
